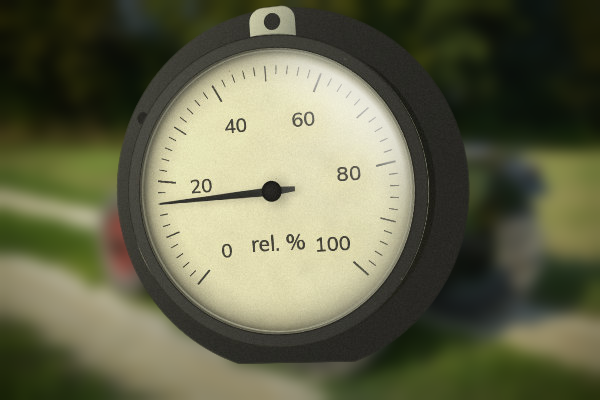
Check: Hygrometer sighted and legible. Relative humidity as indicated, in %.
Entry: 16 %
